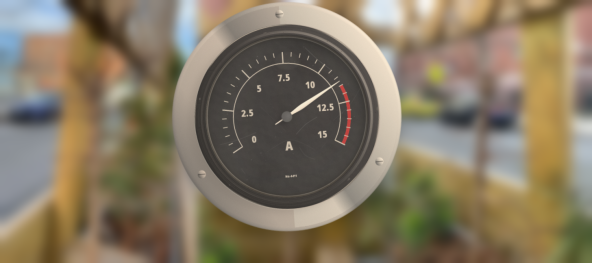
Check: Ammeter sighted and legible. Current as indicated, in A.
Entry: 11.25 A
